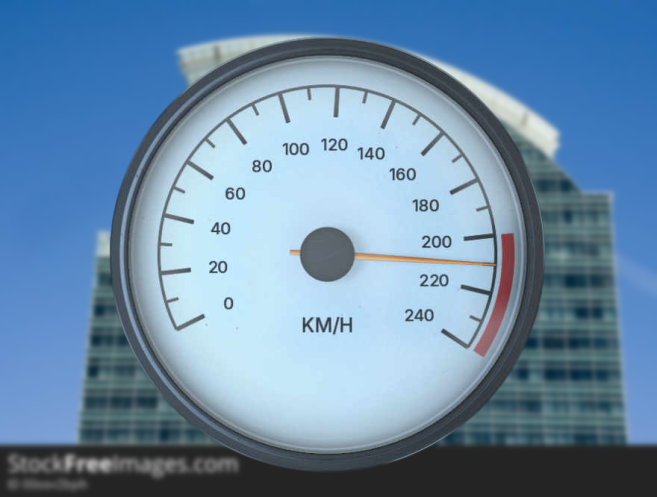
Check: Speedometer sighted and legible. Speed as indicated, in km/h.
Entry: 210 km/h
